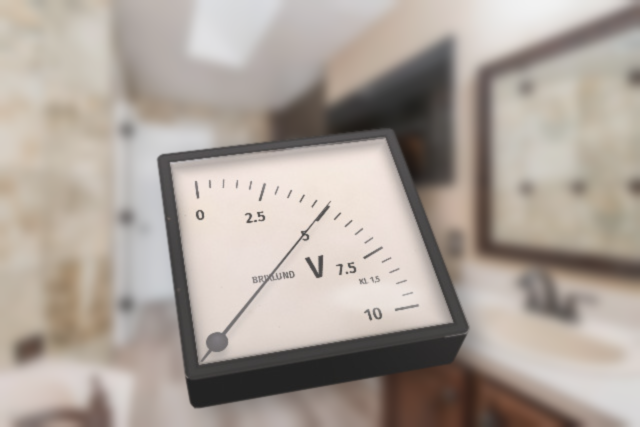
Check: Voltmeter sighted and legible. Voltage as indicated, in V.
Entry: 5 V
